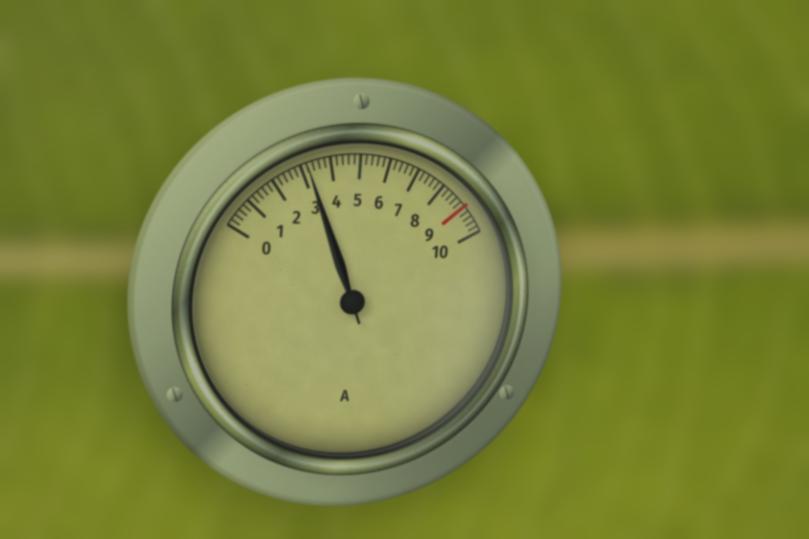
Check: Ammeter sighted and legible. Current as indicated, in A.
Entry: 3.2 A
